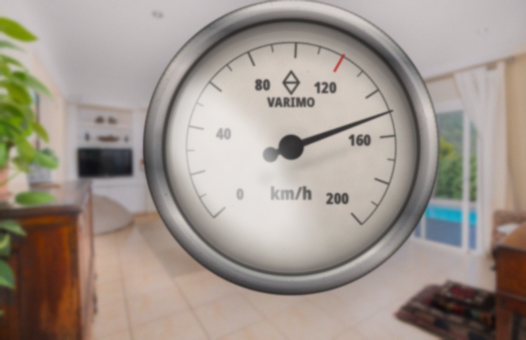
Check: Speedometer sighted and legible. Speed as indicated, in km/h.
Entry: 150 km/h
